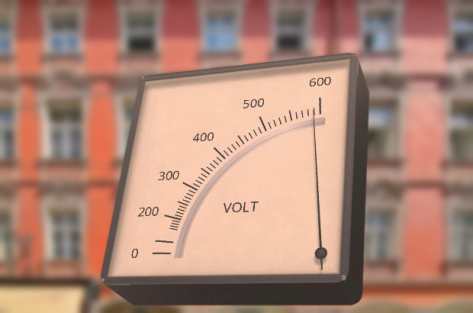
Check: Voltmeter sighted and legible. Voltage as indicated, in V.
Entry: 590 V
